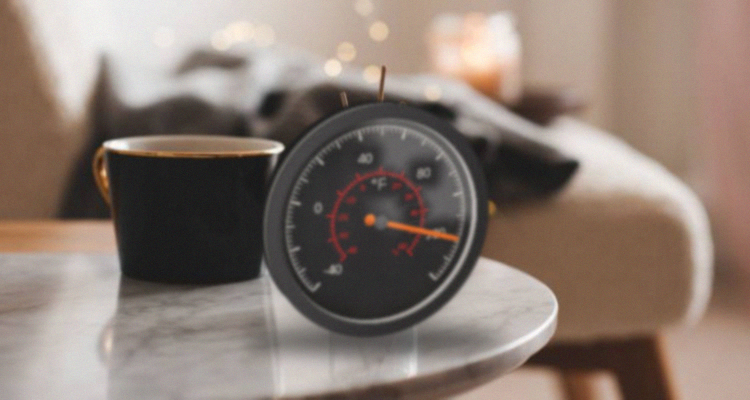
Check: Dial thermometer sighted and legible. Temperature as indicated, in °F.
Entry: 120 °F
